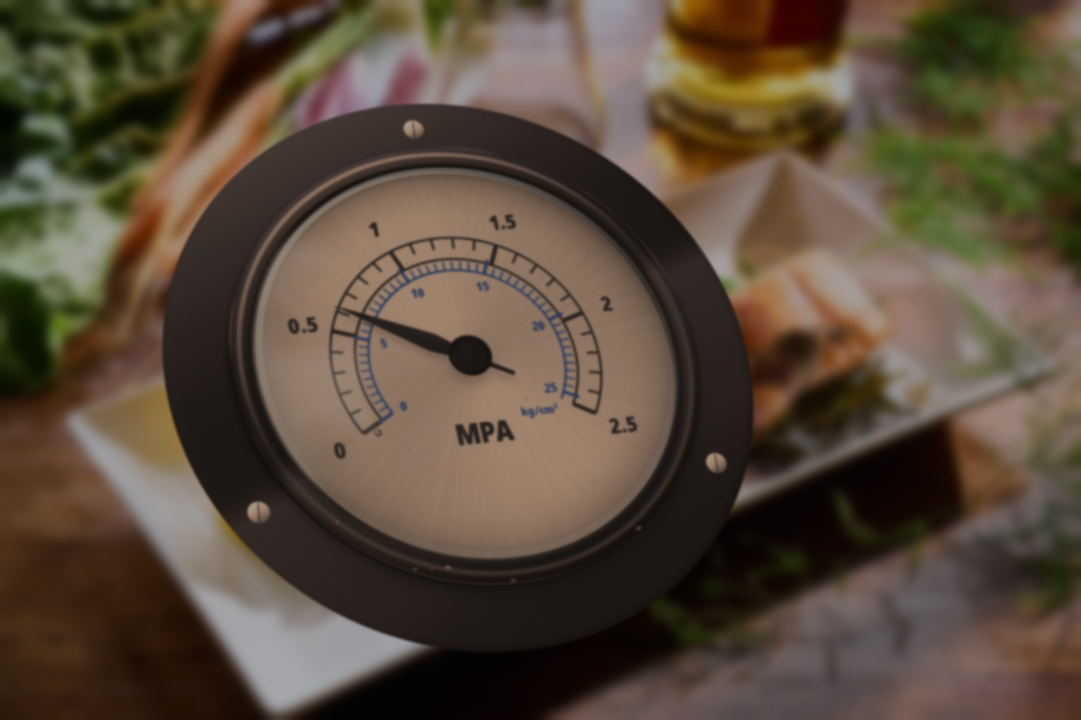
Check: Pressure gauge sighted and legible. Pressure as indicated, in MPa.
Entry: 0.6 MPa
